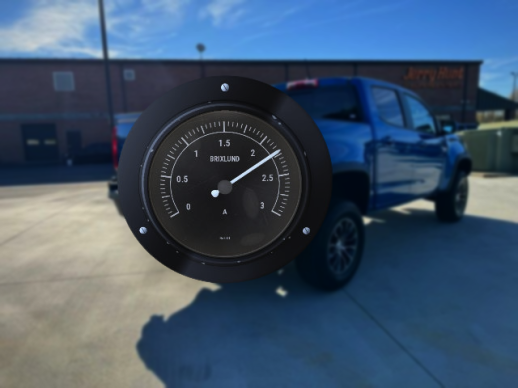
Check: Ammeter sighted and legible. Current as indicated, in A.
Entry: 2.2 A
